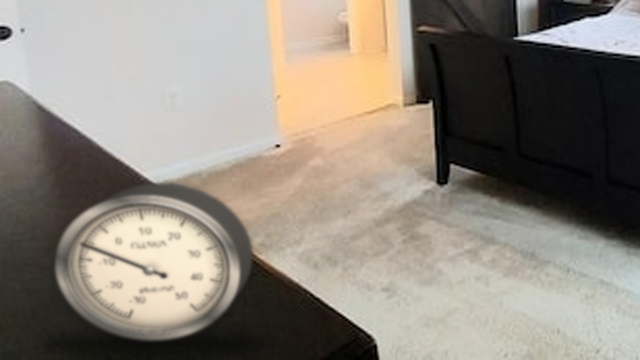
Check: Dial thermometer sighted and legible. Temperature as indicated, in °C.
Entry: -5 °C
